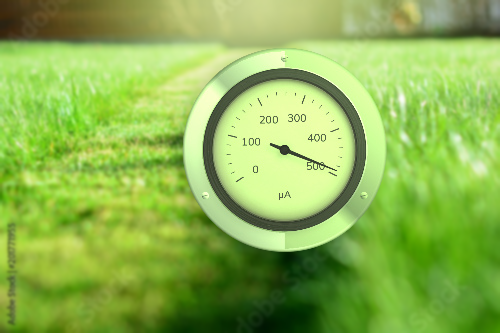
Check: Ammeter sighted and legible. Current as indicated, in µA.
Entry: 490 µA
